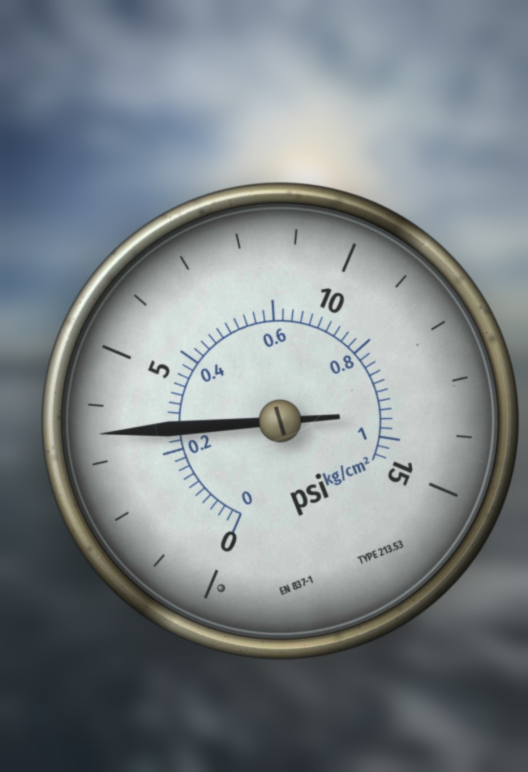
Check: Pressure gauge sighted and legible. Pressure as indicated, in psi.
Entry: 3.5 psi
